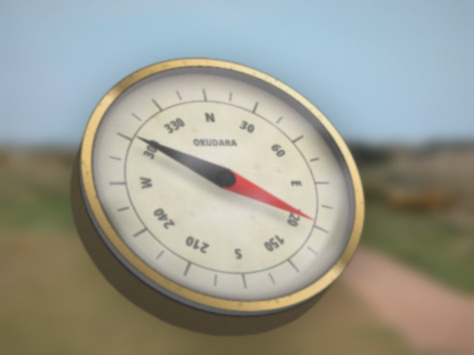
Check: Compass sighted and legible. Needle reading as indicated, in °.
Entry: 120 °
